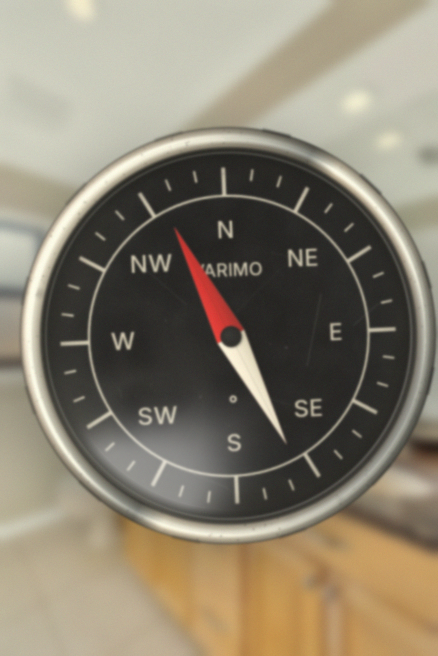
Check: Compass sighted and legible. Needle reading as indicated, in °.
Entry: 335 °
